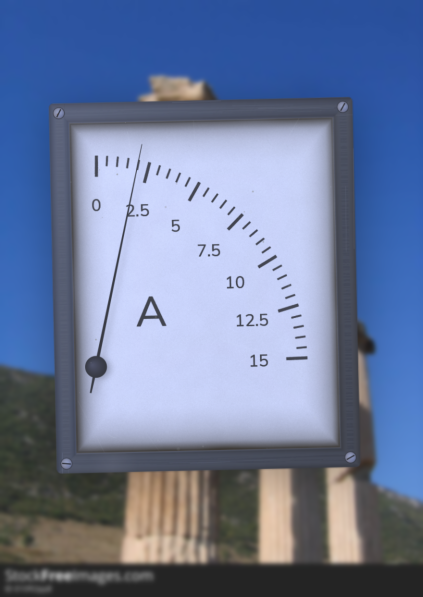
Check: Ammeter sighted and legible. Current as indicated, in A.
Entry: 2 A
